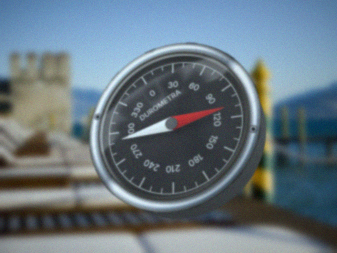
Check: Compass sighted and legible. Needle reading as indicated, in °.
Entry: 110 °
